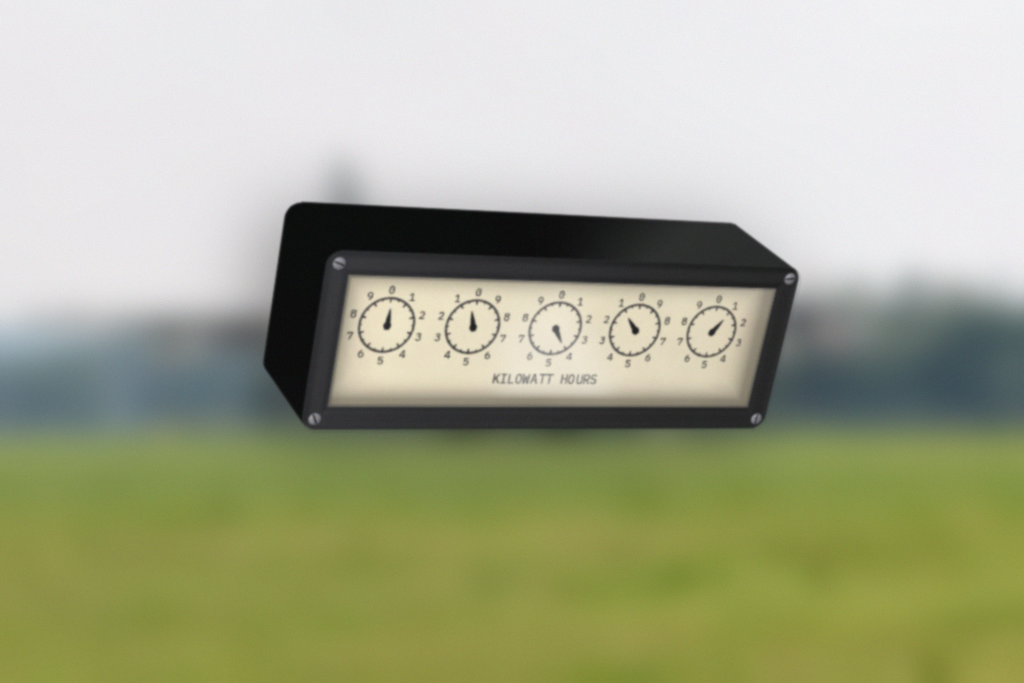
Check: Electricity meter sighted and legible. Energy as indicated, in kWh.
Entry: 411 kWh
